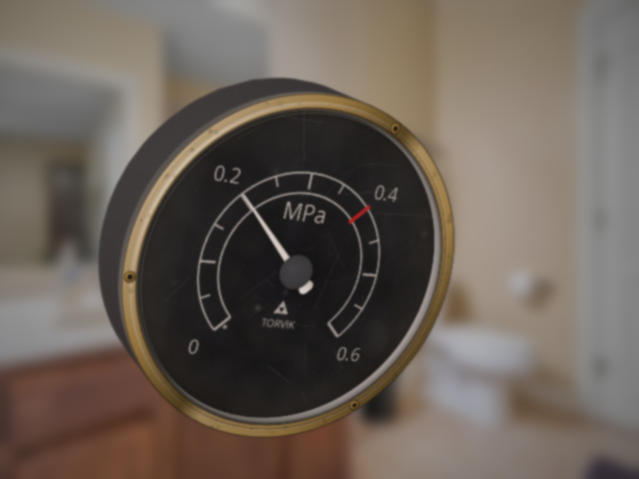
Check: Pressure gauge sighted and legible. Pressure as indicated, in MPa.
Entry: 0.2 MPa
